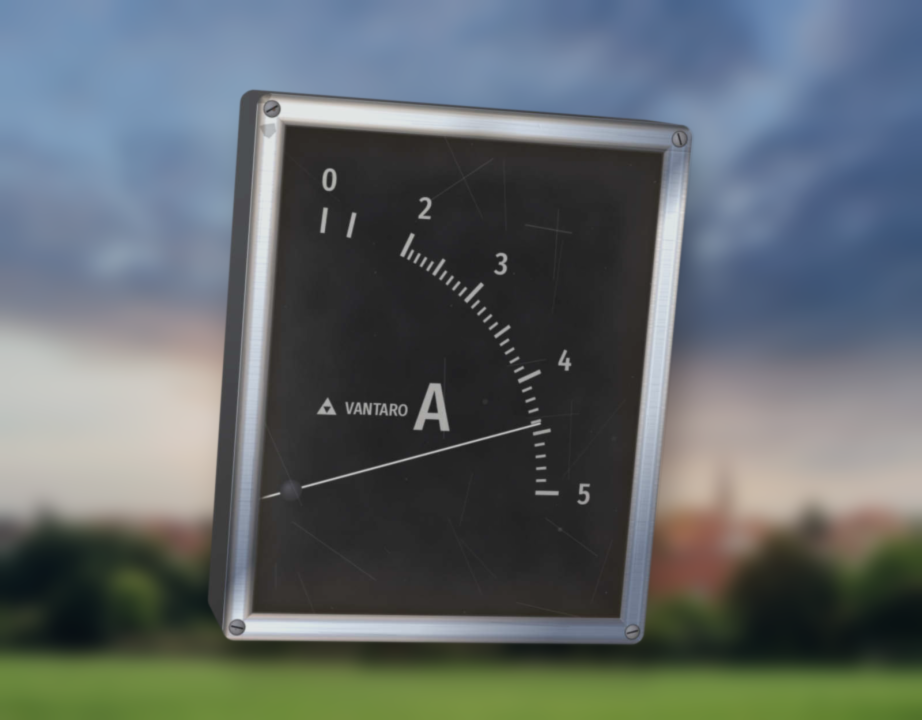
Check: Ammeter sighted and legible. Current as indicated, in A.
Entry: 4.4 A
